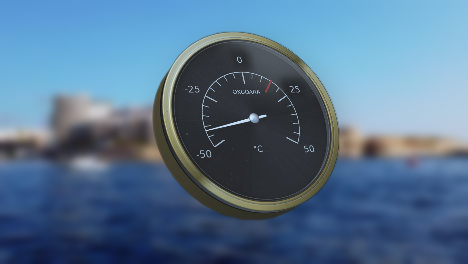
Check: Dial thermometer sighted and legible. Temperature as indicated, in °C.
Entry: -42.5 °C
